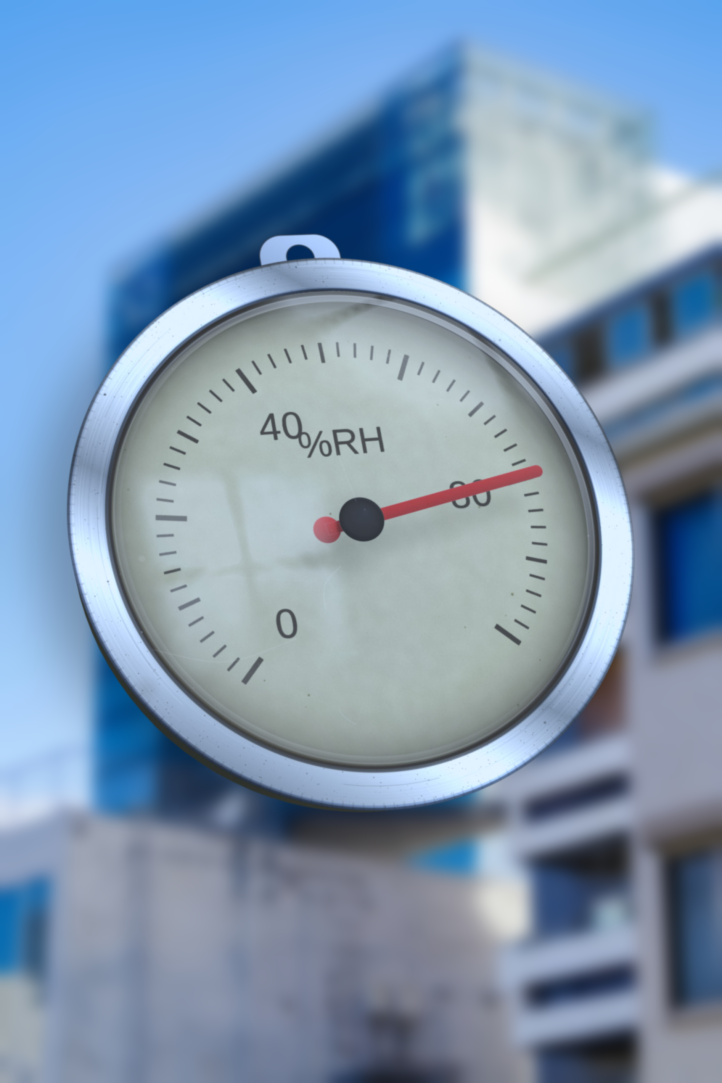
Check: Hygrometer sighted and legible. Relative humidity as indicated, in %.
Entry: 80 %
